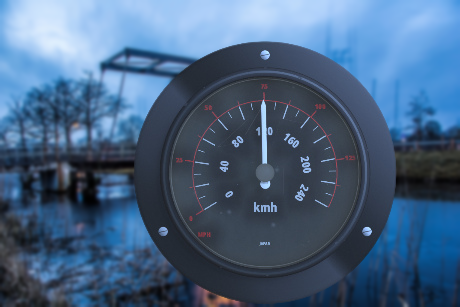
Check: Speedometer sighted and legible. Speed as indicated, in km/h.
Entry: 120 km/h
